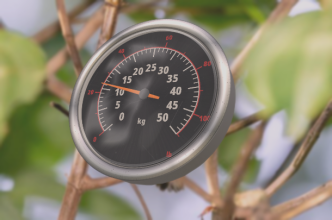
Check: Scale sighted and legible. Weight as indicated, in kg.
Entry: 11 kg
